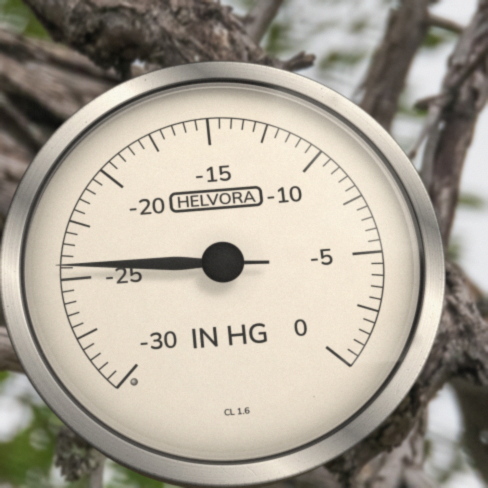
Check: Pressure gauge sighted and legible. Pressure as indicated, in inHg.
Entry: -24.5 inHg
